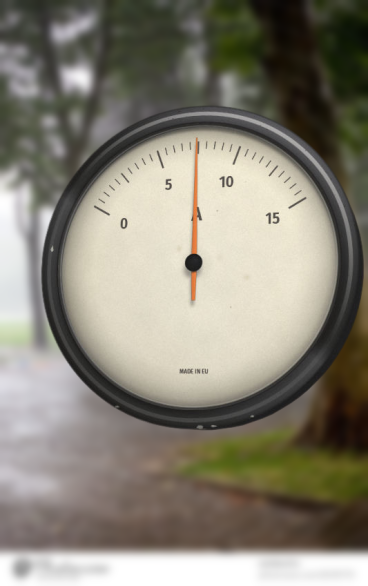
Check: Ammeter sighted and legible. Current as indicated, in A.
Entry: 7.5 A
